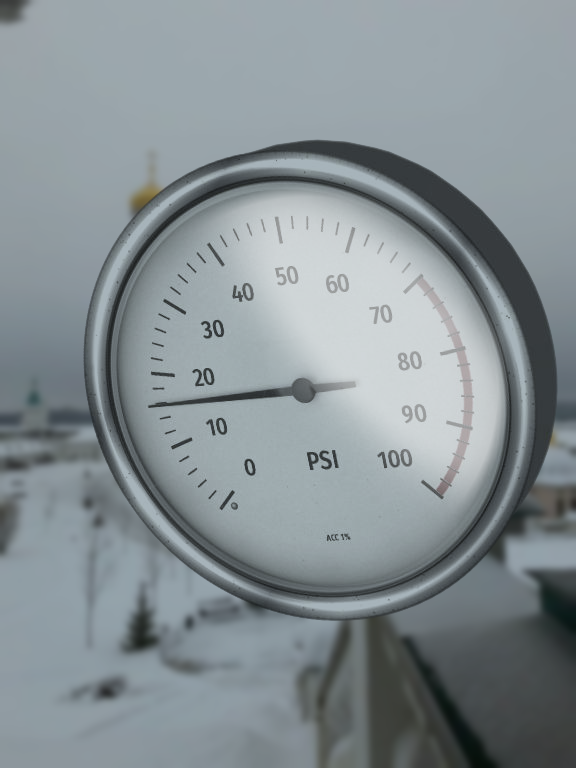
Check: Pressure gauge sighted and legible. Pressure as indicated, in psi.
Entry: 16 psi
